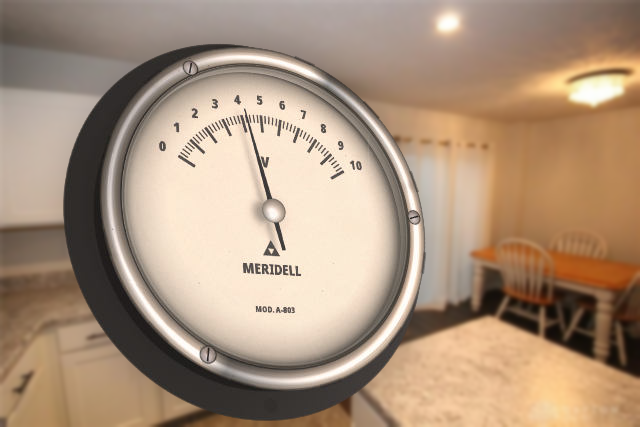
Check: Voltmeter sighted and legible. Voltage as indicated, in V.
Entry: 4 V
